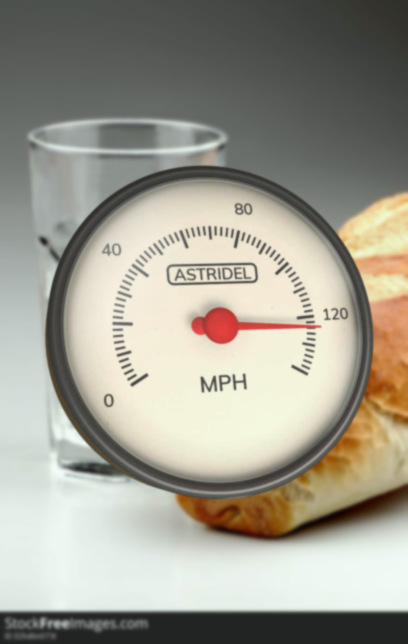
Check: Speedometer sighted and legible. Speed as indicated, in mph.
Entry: 124 mph
